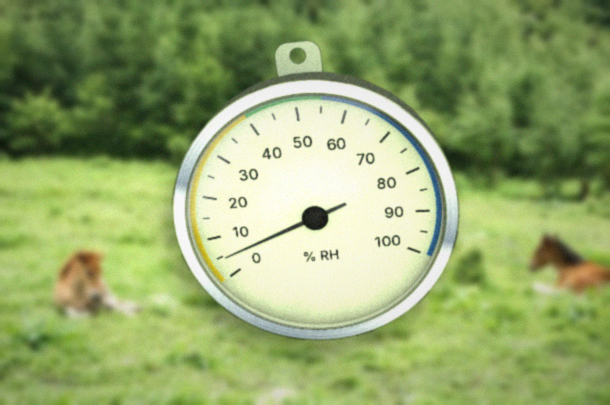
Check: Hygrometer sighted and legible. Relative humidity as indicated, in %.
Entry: 5 %
